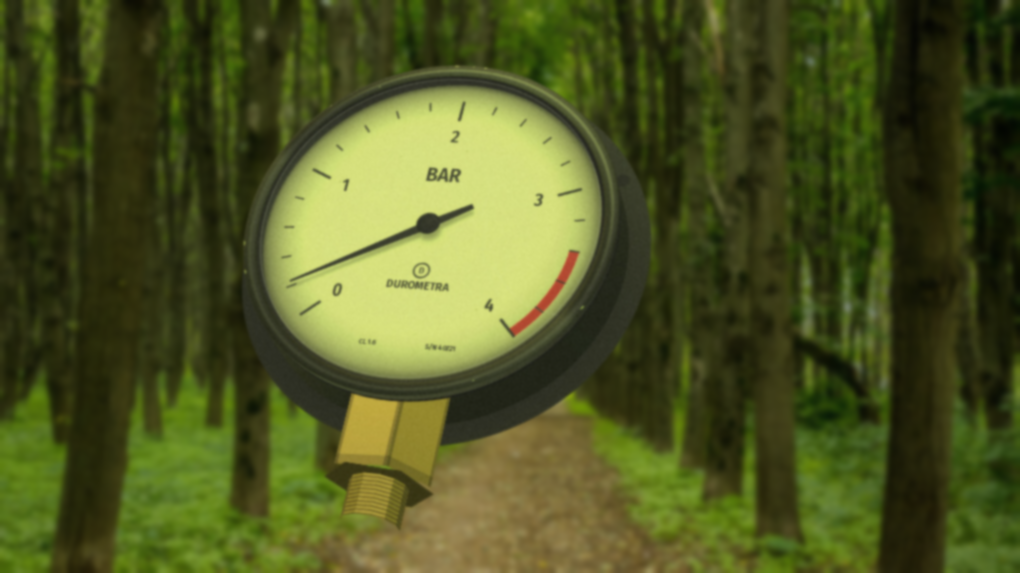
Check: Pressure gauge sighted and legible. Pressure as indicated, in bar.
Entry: 0.2 bar
